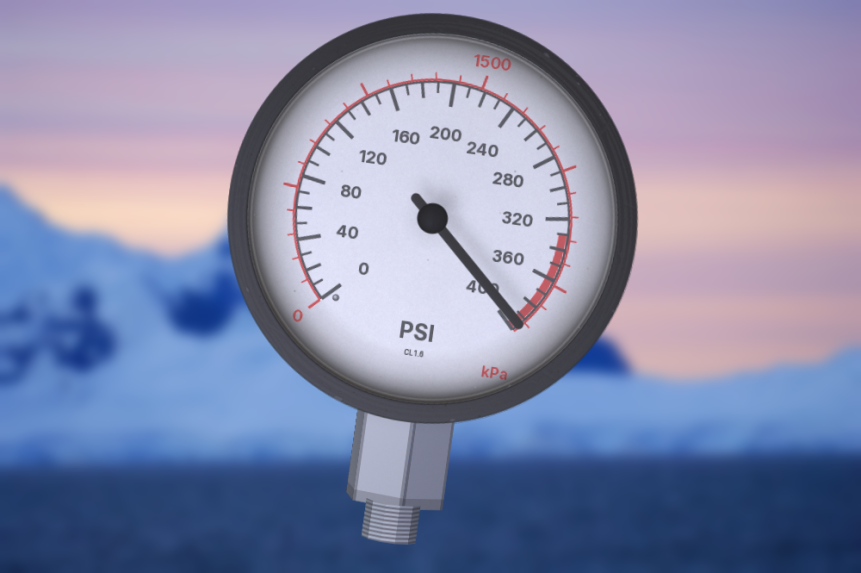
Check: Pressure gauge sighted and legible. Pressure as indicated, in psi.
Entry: 395 psi
